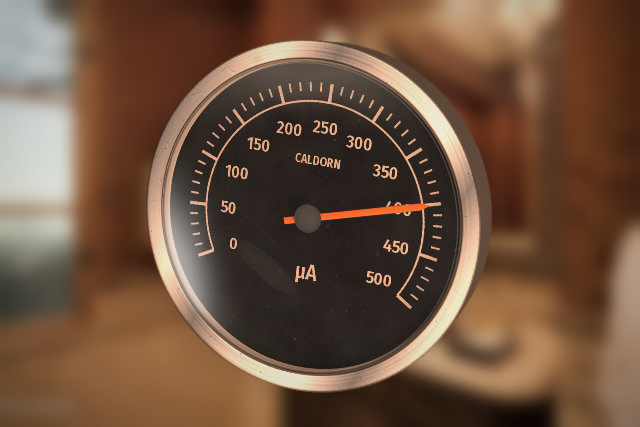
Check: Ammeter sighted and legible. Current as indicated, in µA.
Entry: 400 µA
